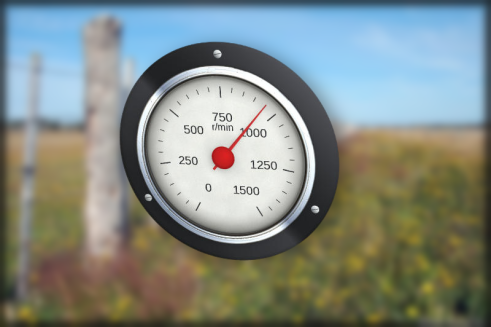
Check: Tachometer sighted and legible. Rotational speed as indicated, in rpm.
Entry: 950 rpm
